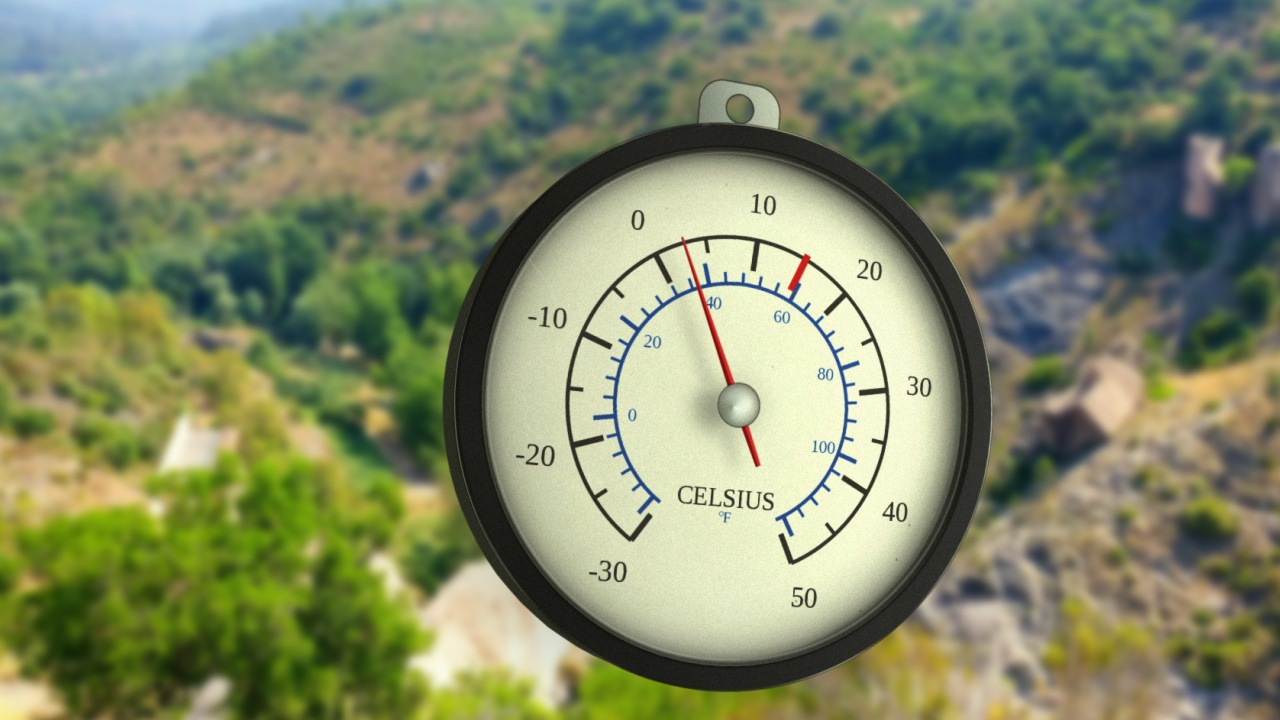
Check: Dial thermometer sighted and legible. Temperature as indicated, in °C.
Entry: 2.5 °C
